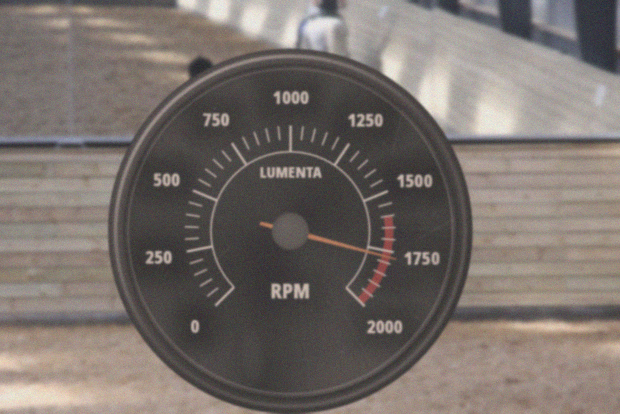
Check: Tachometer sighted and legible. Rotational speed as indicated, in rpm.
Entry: 1775 rpm
